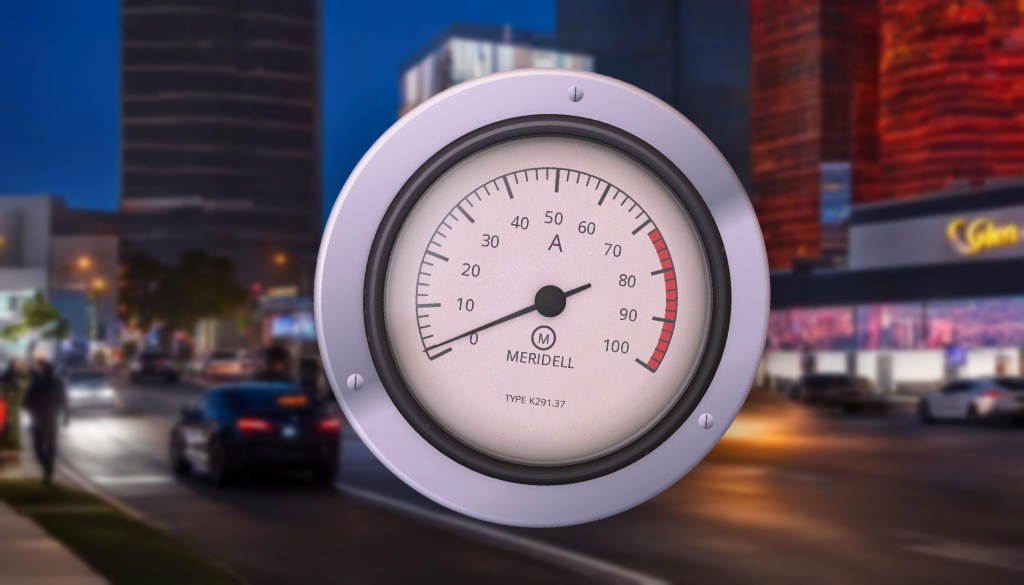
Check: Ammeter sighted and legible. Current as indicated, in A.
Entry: 2 A
